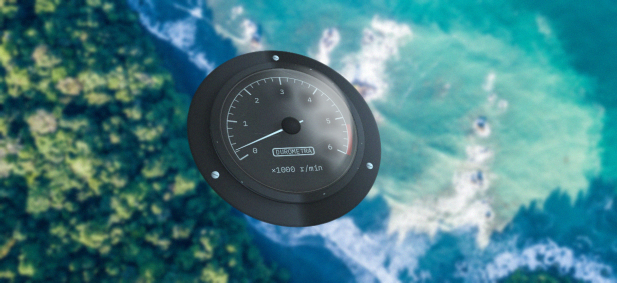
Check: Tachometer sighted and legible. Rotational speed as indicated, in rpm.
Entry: 200 rpm
